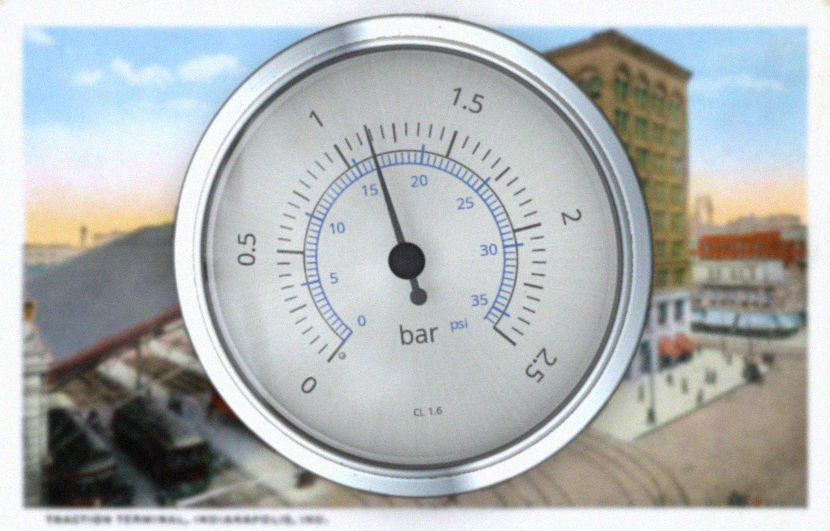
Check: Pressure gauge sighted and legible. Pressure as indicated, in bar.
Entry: 1.15 bar
